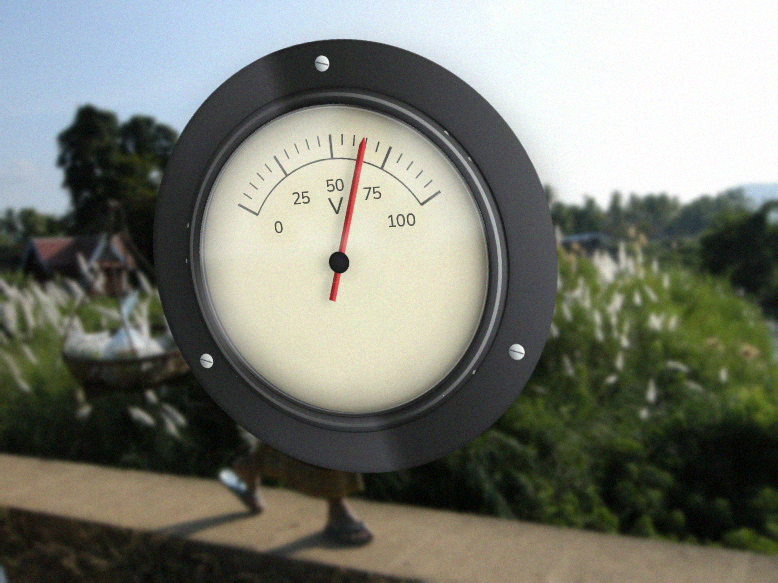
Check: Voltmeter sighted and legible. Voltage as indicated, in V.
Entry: 65 V
